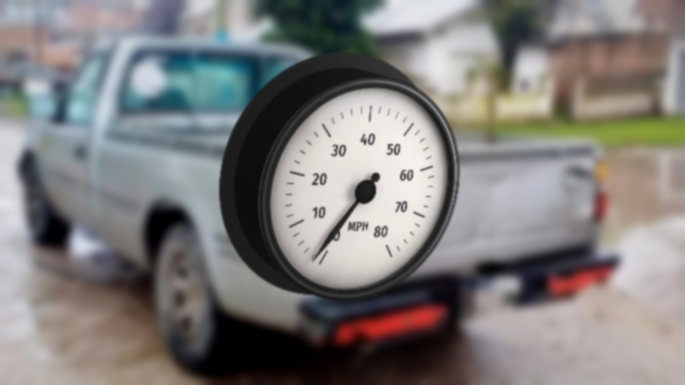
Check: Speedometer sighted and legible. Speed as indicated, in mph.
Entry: 2 mph
